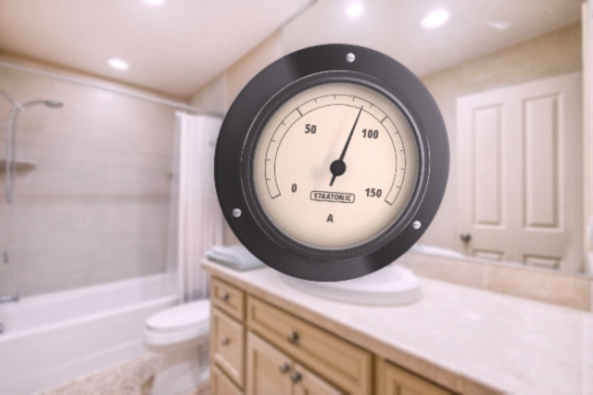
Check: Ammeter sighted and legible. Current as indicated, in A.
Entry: 85 A
